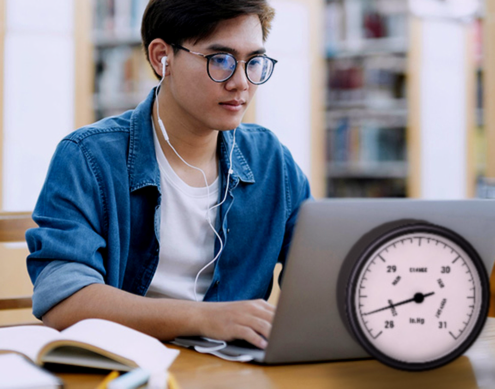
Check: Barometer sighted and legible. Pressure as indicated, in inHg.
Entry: 28.3 inHg
